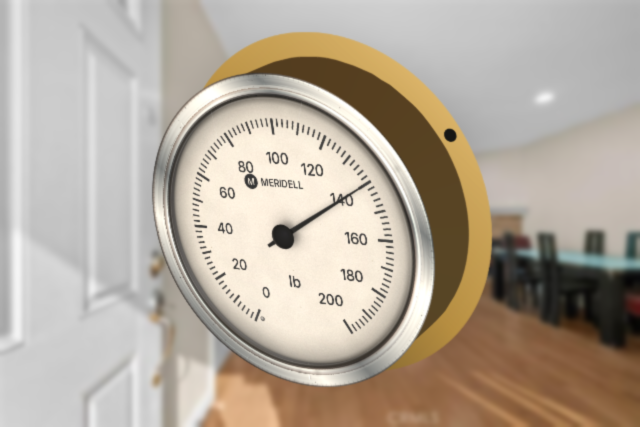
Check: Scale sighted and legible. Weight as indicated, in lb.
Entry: 140 lb
